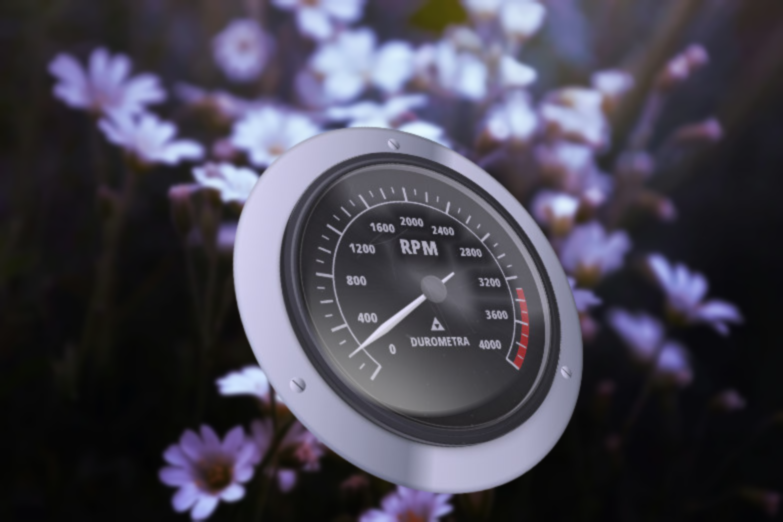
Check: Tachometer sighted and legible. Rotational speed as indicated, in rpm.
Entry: 200 rpm
